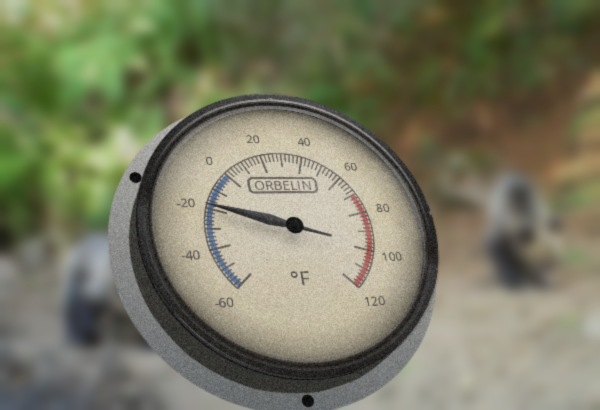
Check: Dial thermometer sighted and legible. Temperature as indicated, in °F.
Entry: -20 °F
